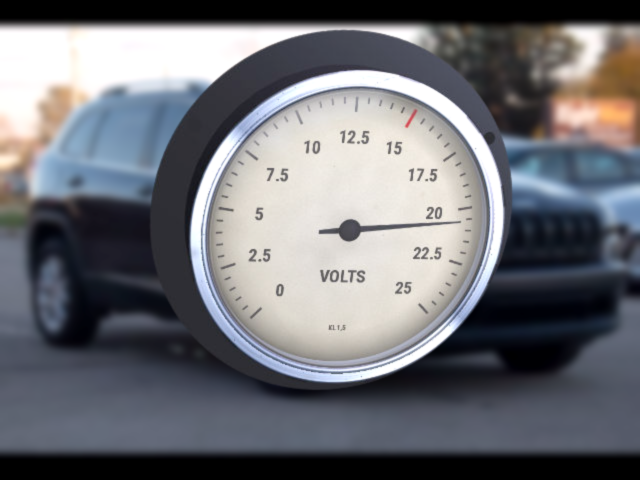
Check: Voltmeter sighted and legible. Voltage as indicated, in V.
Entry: 20.5 V
